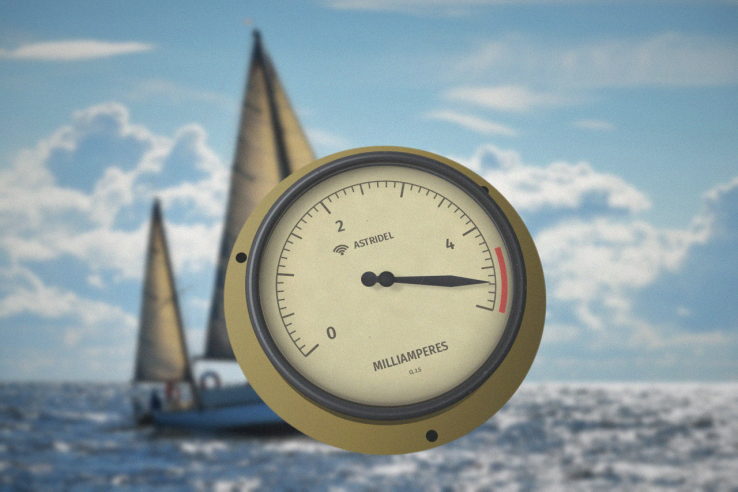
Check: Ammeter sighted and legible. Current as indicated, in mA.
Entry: 4.7 mA
